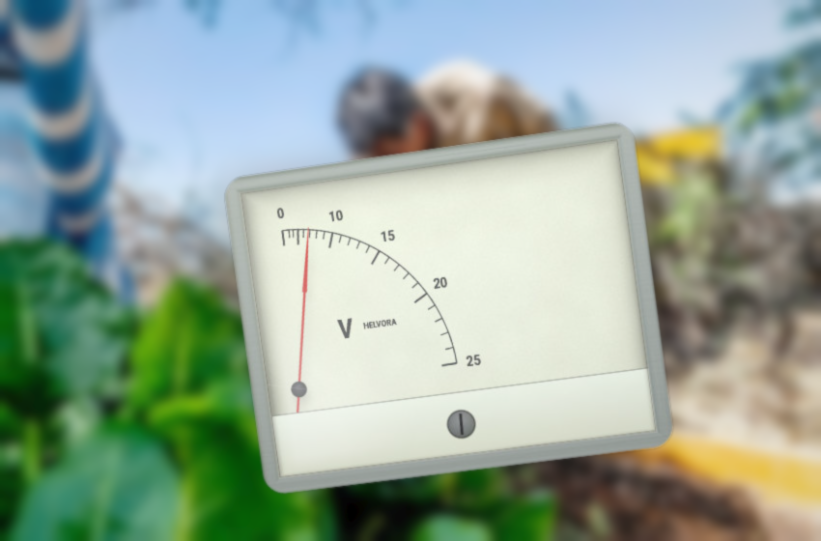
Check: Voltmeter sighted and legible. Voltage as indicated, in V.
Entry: 7 V
